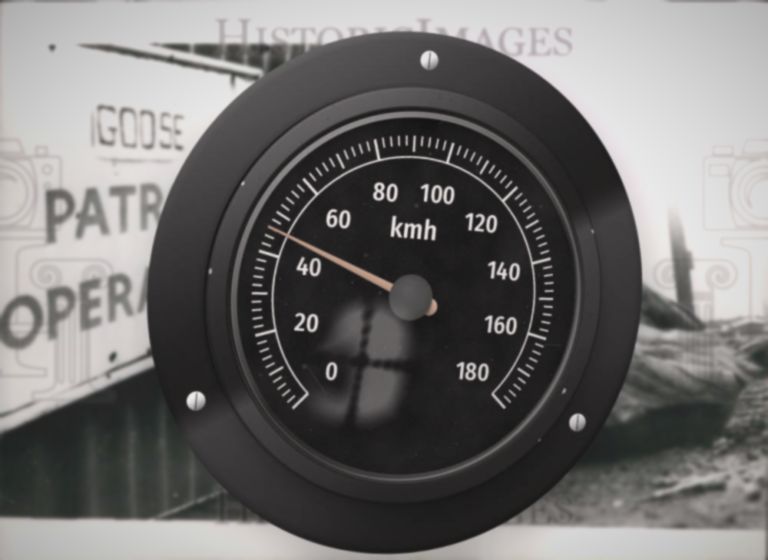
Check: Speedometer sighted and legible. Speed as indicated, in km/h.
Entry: 46 km/h
